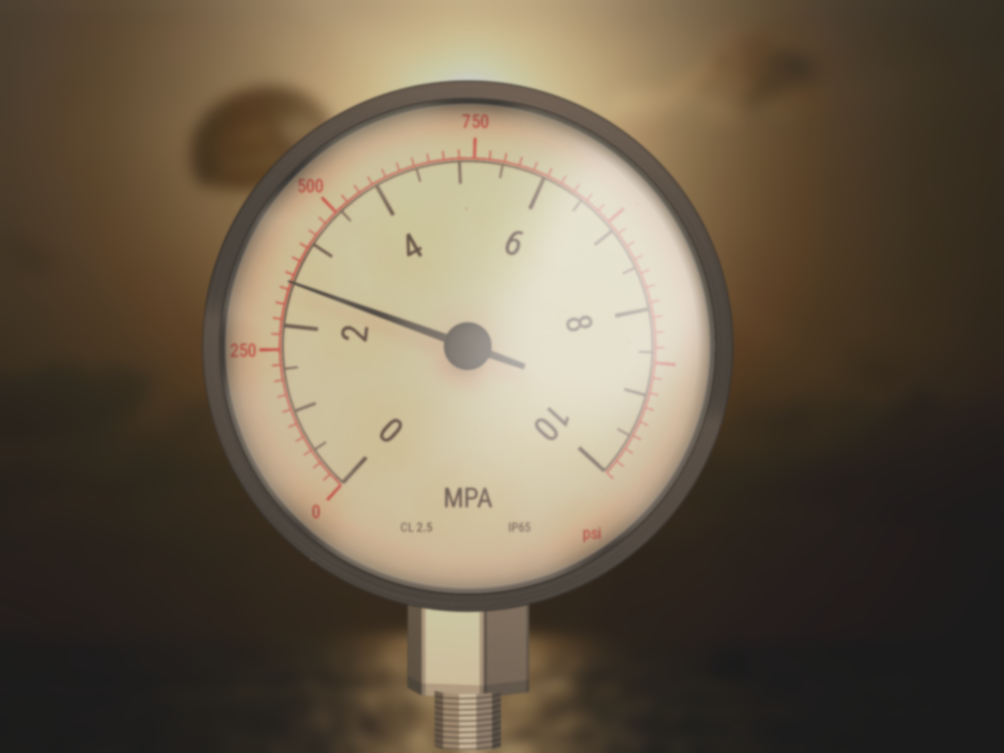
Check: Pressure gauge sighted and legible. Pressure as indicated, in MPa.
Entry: 2.5 MPa
